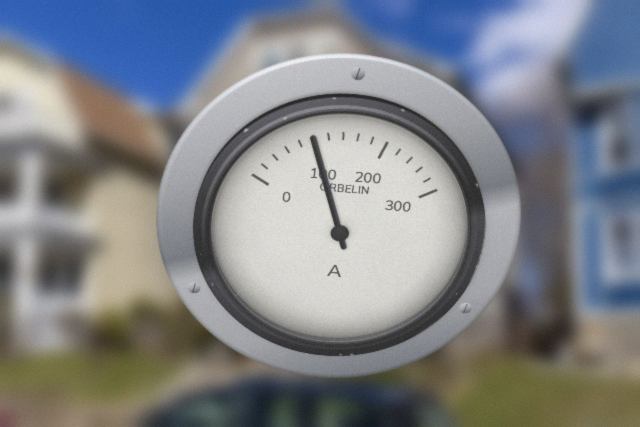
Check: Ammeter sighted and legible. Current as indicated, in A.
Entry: 100 A
